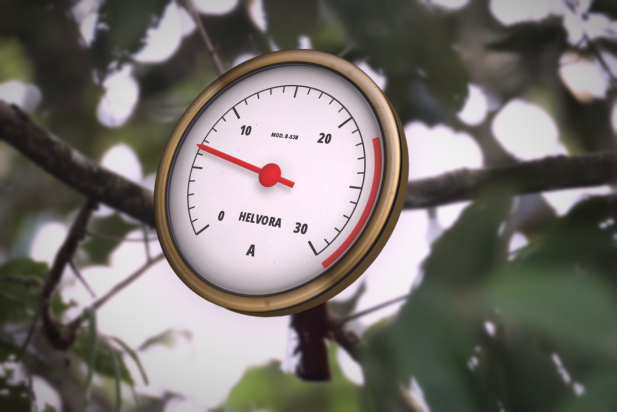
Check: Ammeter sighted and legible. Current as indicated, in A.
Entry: 6.5 A
